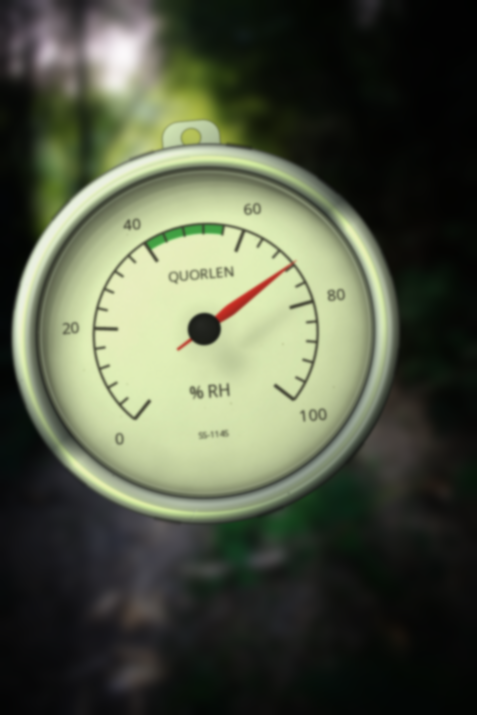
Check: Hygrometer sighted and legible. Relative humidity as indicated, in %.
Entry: 72 %
